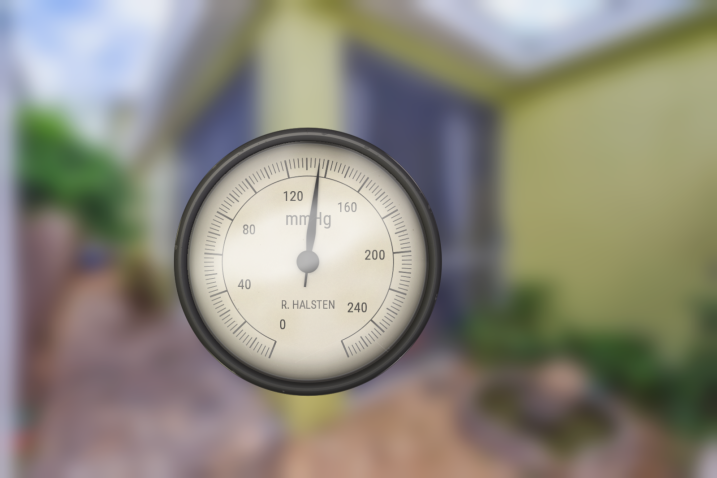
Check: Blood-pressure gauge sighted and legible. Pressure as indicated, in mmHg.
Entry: 136 mmHg
